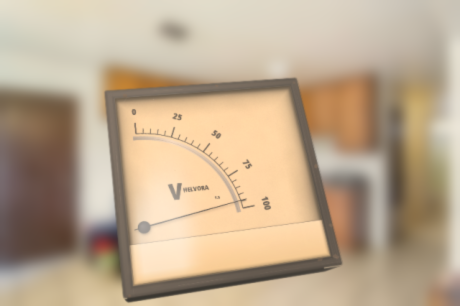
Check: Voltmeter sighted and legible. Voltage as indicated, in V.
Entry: 95 V
